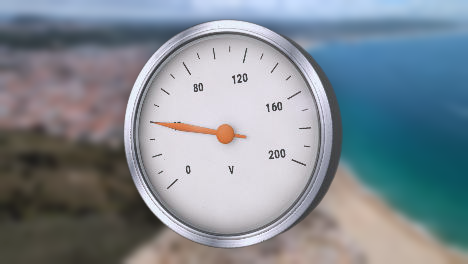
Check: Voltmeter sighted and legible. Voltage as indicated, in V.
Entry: 40 V
